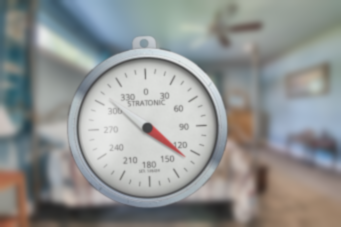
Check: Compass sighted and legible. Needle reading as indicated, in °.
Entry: 130 °
